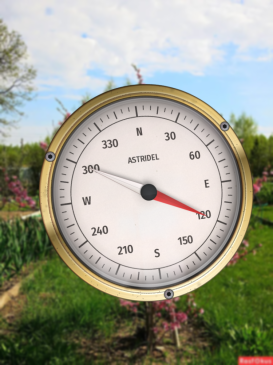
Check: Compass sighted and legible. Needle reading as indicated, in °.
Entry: 120 °
